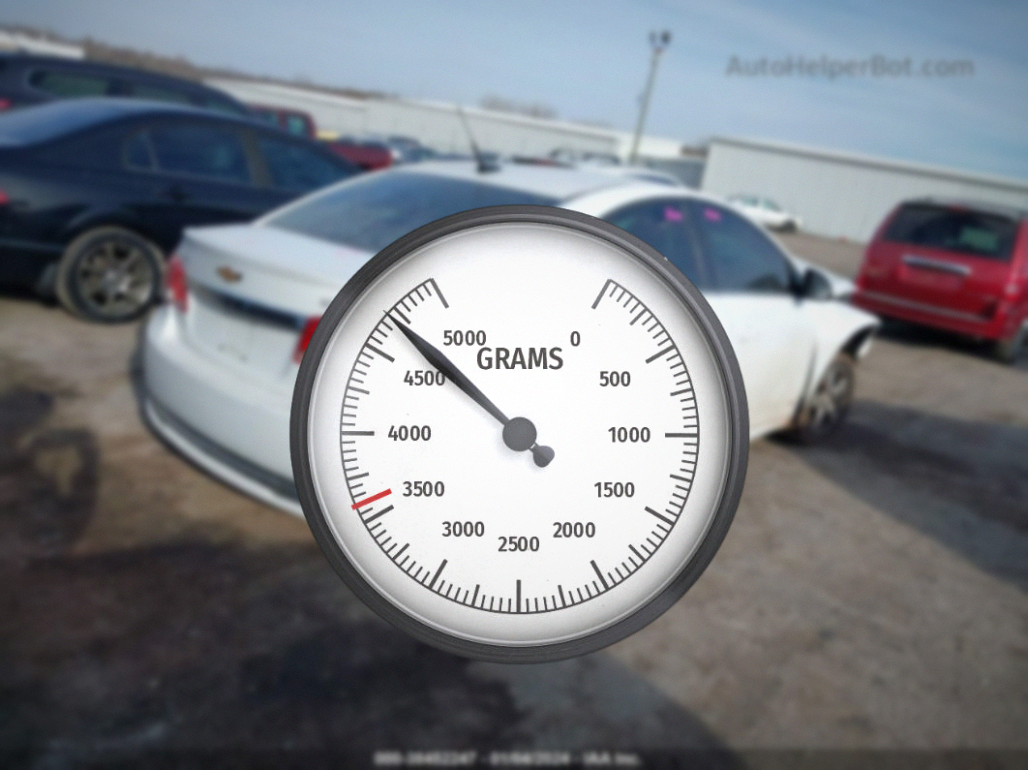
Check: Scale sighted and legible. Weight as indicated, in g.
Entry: 4700 g
